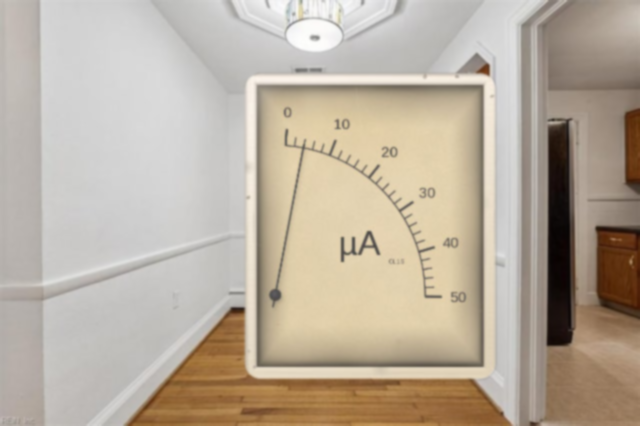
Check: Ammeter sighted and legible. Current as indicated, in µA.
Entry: 4 µA
